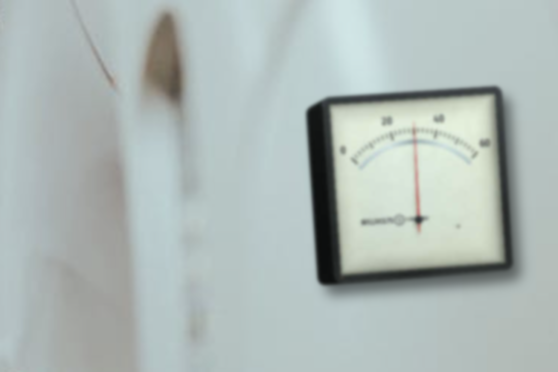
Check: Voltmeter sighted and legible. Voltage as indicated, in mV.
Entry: 30 mV
